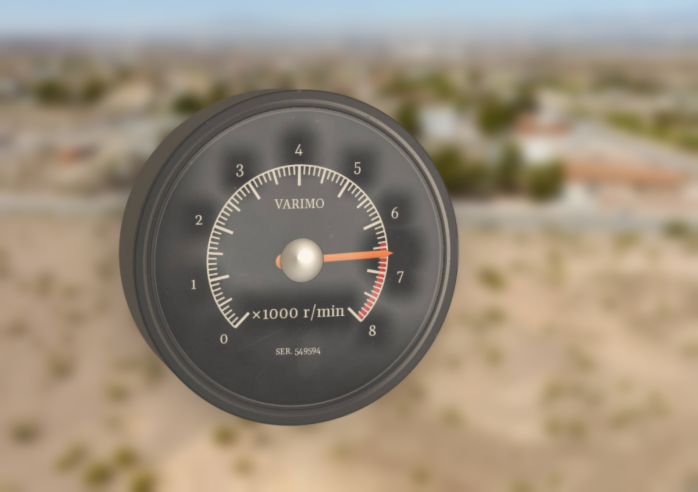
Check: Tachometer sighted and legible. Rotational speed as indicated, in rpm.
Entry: 6600 rpm
